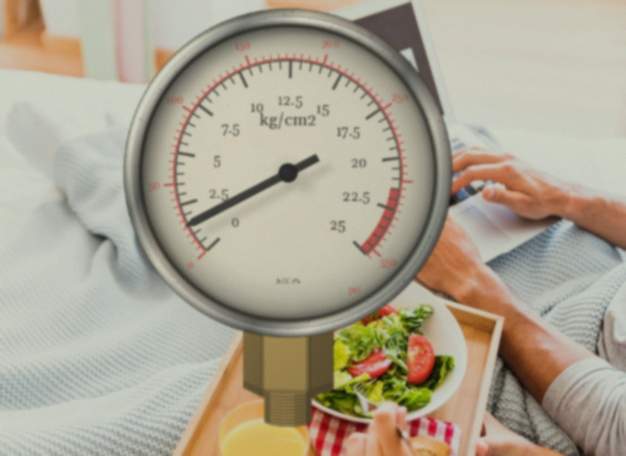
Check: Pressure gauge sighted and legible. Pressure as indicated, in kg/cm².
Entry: 1.5 kg/cm²
